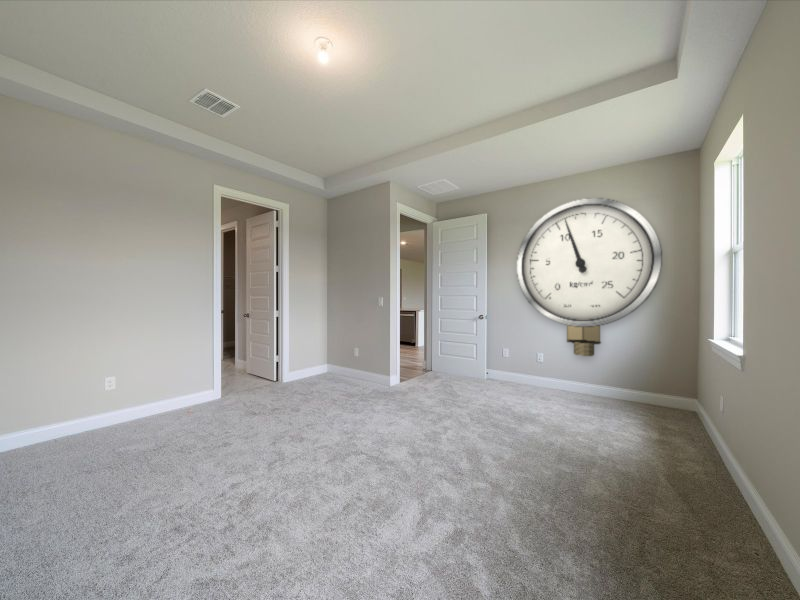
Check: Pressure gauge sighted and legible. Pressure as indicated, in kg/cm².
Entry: 11 kg/cm²
